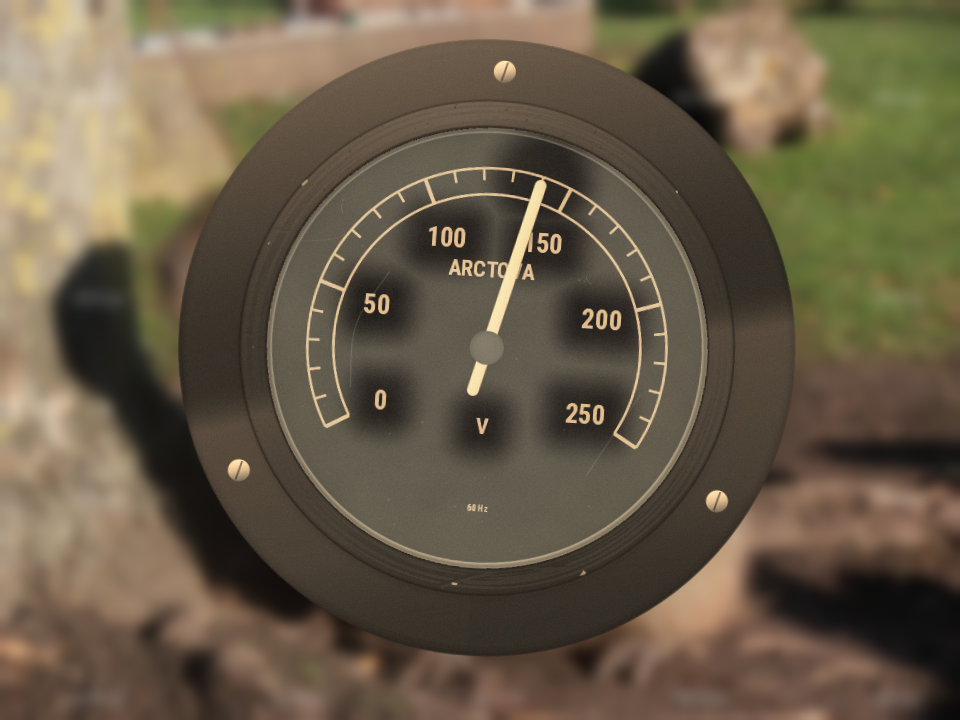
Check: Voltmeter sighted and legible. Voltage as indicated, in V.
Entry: 140 V
